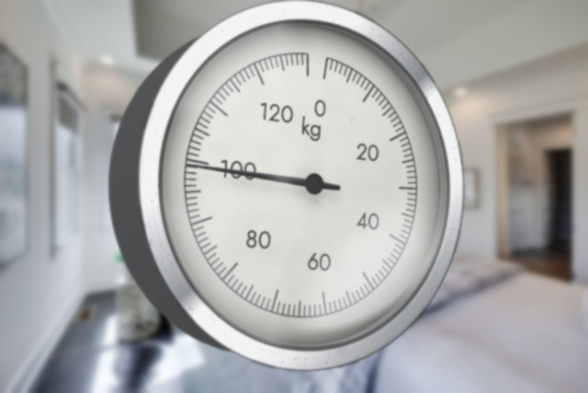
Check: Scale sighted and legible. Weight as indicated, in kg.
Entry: 99 kg
